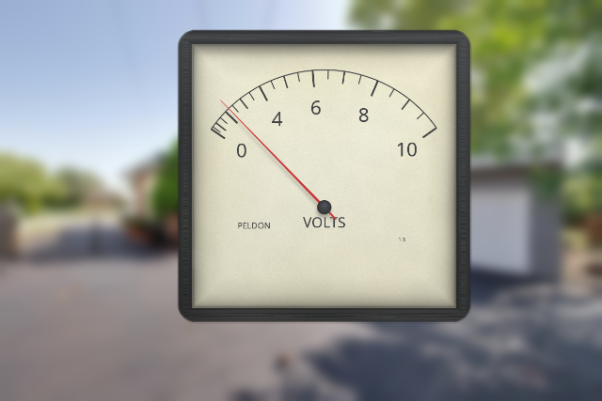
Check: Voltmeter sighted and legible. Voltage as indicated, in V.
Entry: 2.25 V
